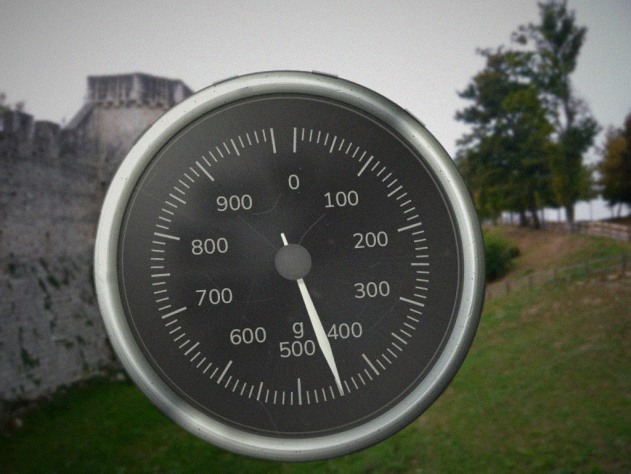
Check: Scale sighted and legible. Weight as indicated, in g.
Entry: 450 g
